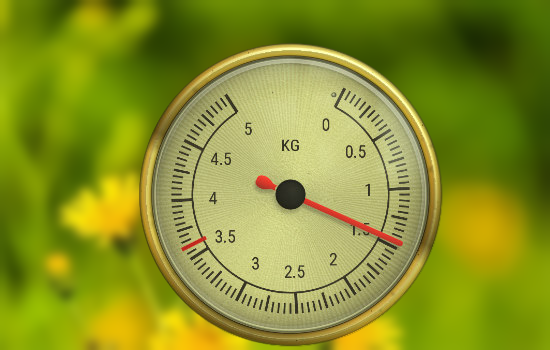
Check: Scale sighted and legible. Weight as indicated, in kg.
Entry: 1.45 kg
